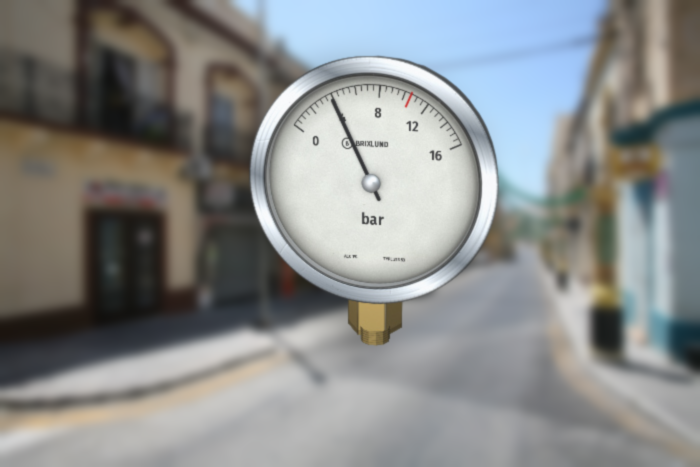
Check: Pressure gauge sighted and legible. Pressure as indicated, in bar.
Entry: 4 bar
